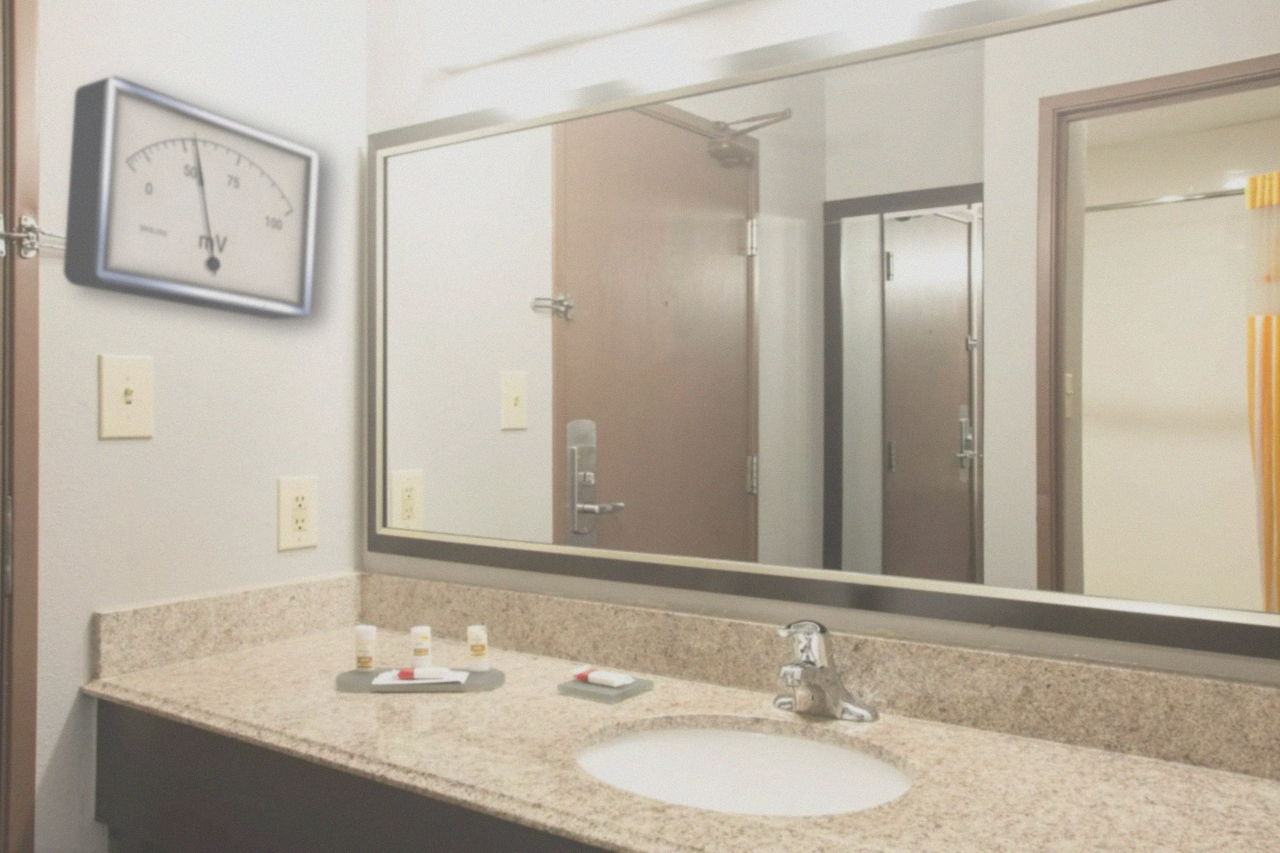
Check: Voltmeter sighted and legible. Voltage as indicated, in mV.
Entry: 55 mV
